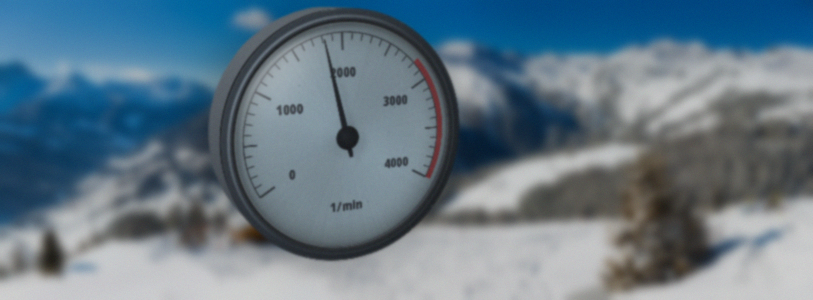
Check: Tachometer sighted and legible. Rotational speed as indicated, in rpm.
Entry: 1800 rpm
